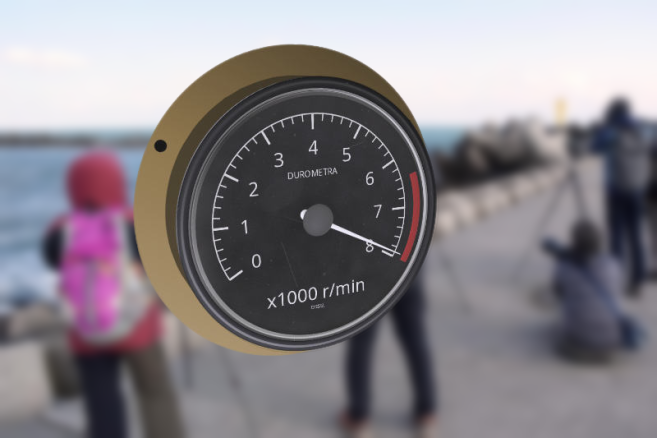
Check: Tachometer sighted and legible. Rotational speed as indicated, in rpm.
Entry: 7900 rpm
